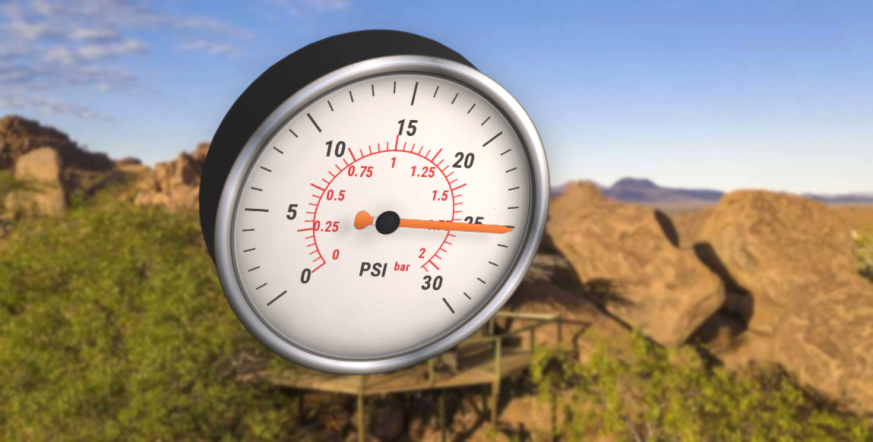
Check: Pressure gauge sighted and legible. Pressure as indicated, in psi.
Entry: 25 psi
